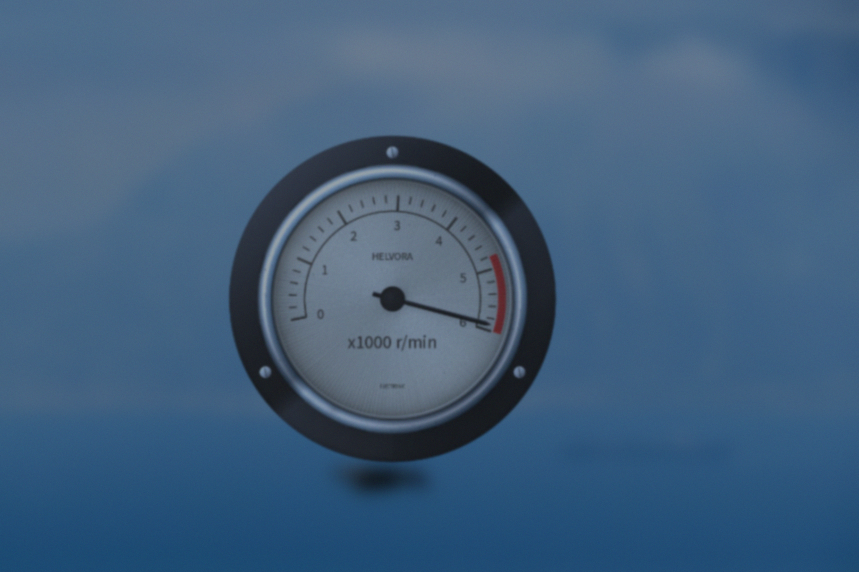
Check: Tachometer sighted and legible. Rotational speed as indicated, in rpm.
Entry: 5900 rpm
